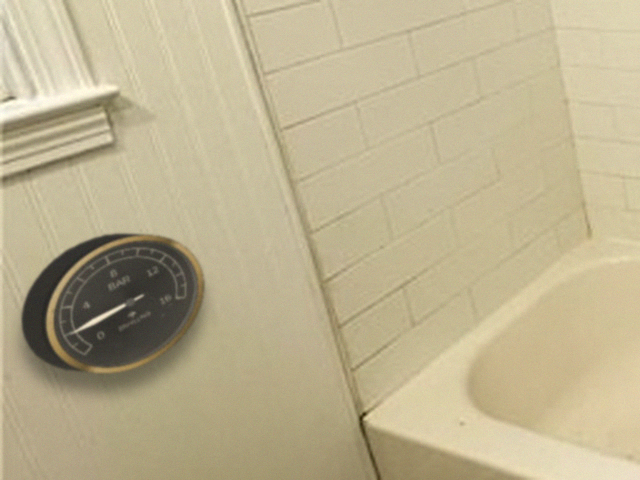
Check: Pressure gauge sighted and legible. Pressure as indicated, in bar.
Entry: 2 bar
